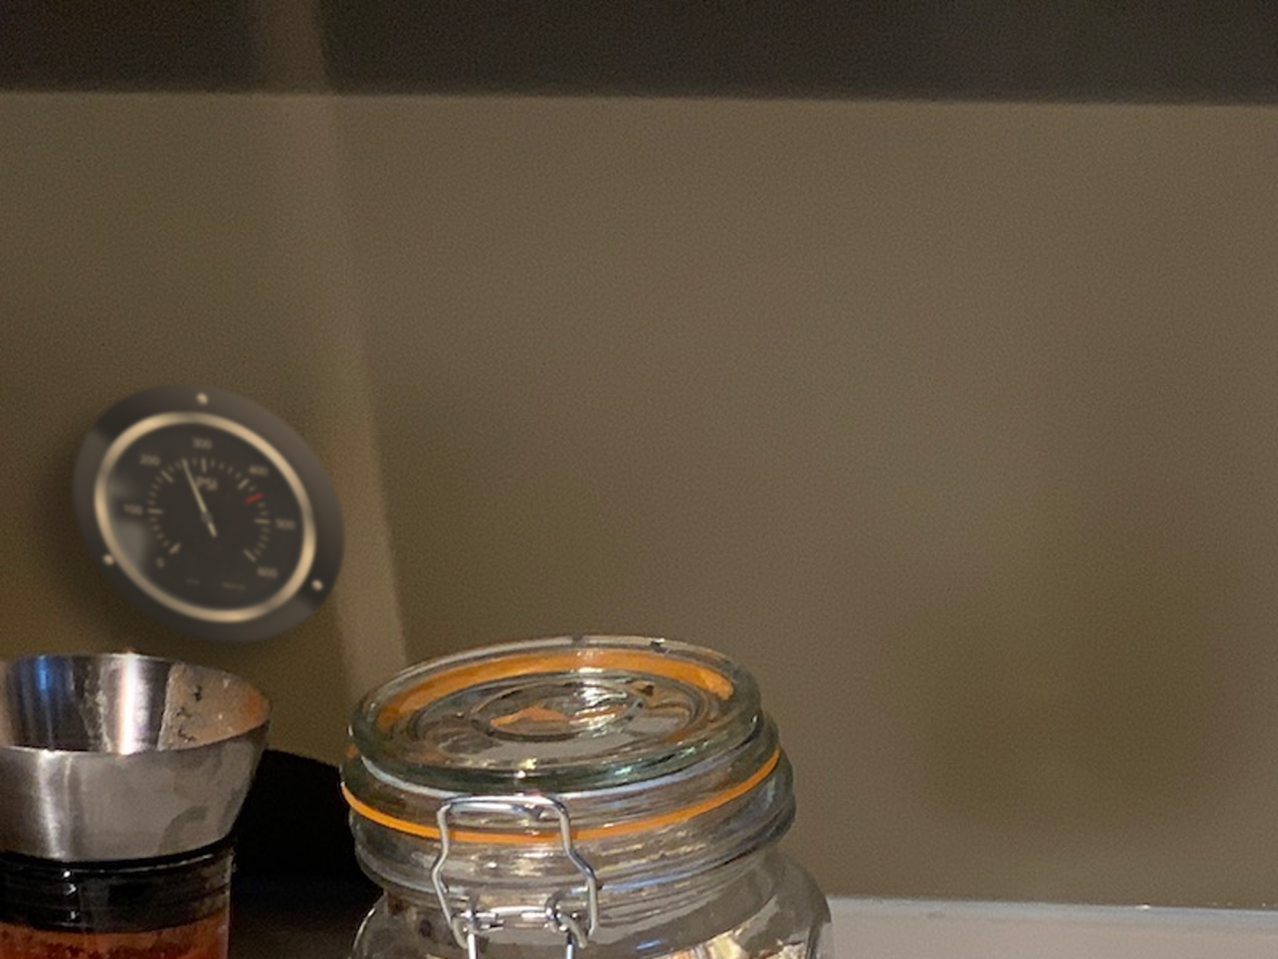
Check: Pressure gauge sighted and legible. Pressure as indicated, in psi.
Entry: 260 psi
